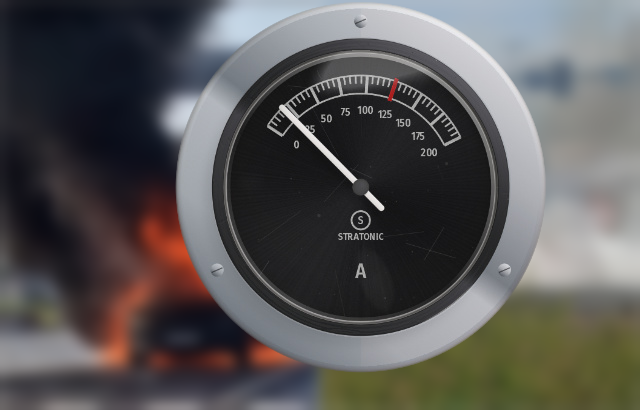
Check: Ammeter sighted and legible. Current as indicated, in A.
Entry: 20 A
